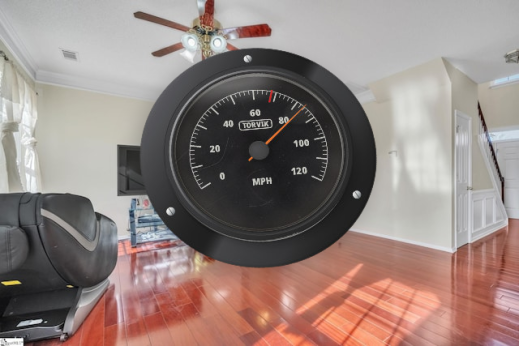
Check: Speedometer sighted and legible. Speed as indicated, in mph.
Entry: 84 mph
